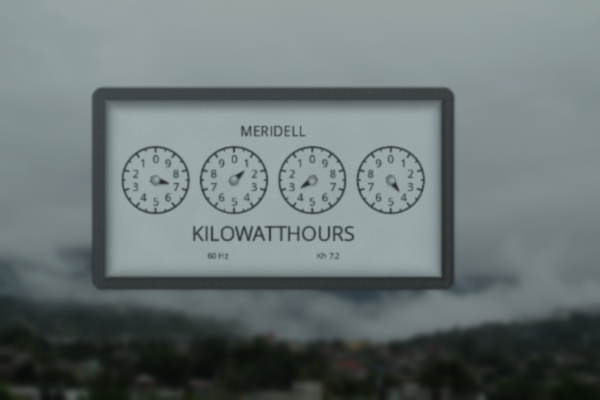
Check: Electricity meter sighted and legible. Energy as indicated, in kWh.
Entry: 7134 kWh
